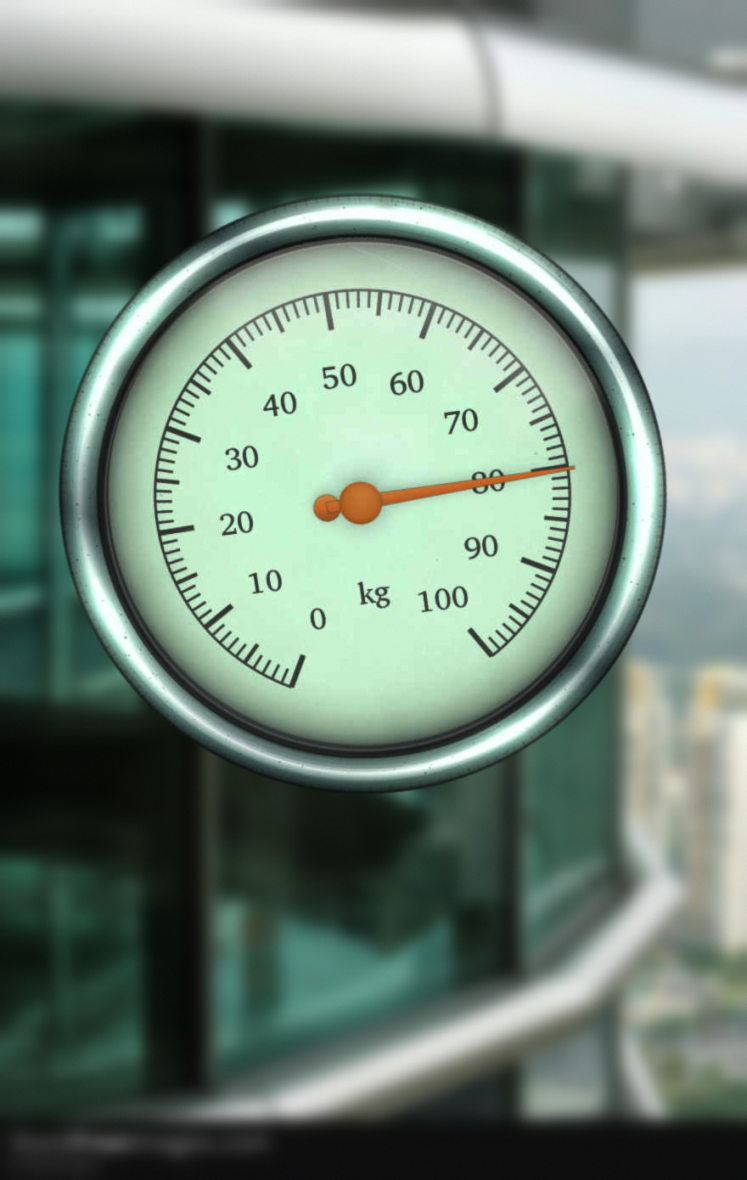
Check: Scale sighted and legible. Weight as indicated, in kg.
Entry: 80 kg
